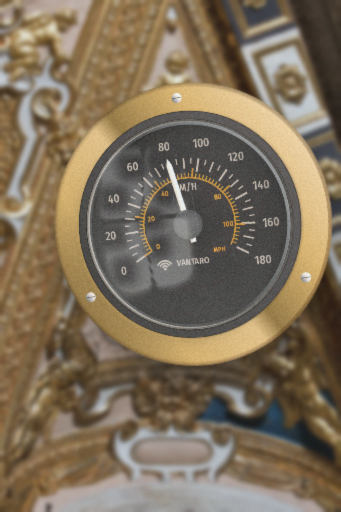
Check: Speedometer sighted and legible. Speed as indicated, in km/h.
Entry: 80 km/h
